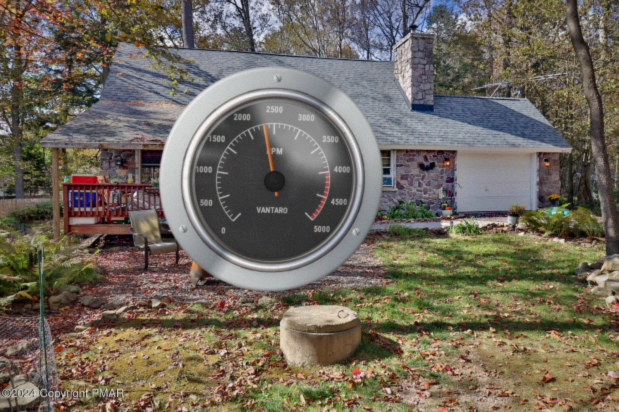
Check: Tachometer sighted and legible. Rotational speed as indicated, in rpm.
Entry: 2300 rpm
